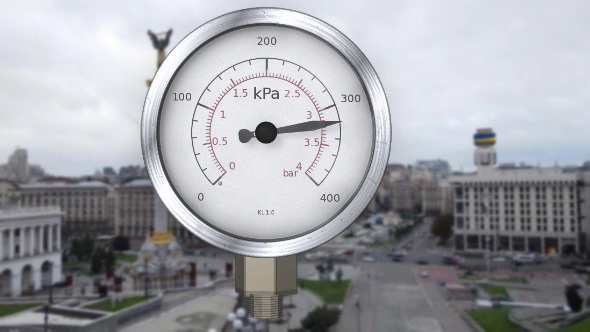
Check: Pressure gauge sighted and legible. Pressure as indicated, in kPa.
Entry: 320 kPa
